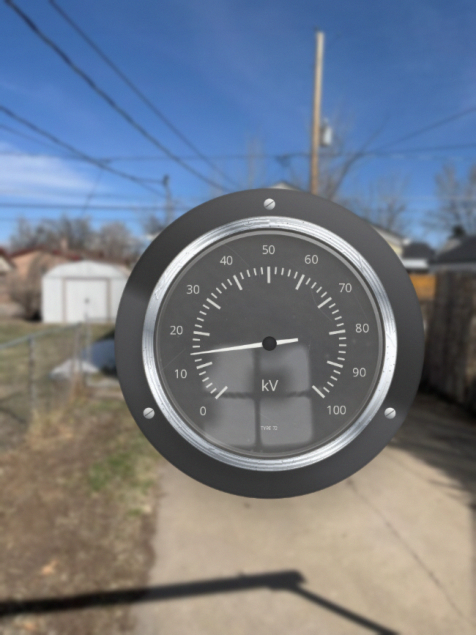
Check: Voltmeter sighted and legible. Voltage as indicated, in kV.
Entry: 14 kV
